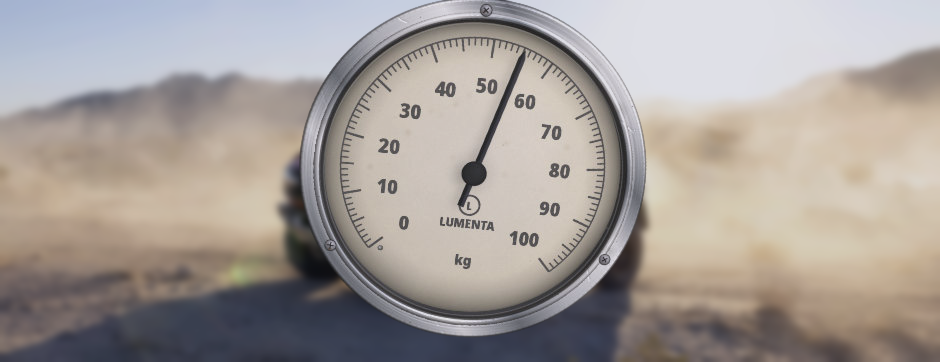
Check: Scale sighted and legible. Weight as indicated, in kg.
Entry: 55 kg
